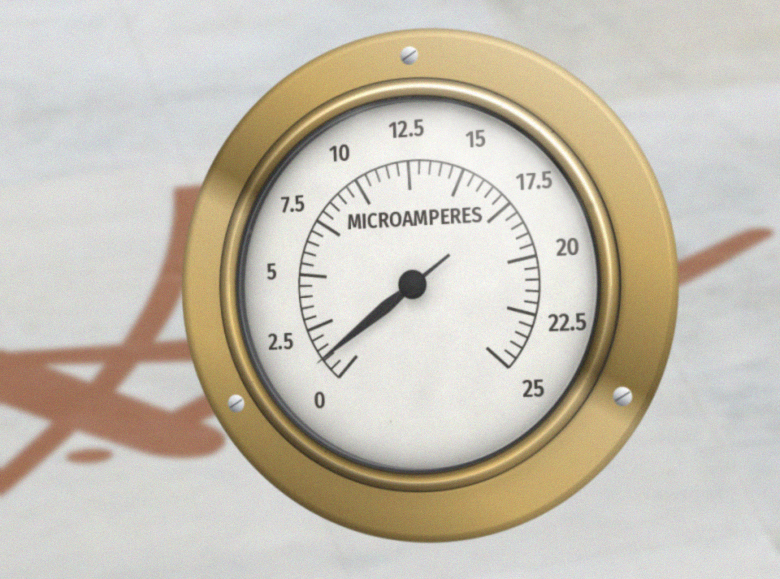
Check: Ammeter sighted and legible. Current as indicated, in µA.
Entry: 1 µA
